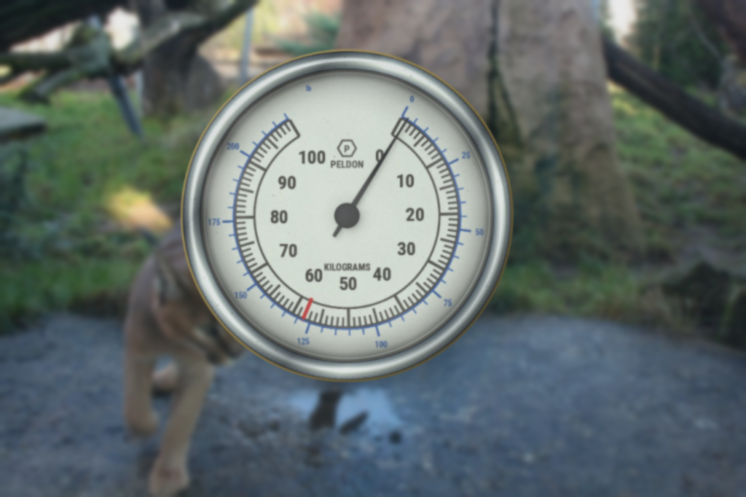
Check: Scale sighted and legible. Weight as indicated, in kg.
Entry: 1 kg
